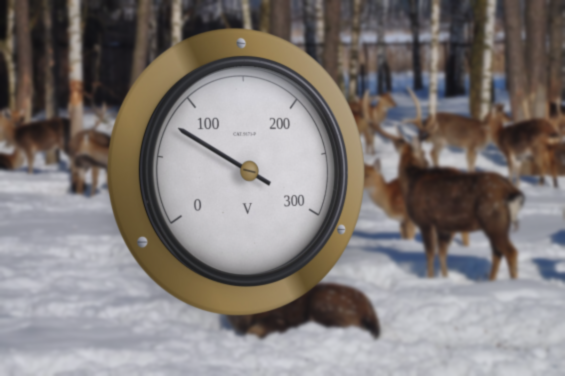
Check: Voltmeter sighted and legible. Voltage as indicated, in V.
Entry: 75 V
